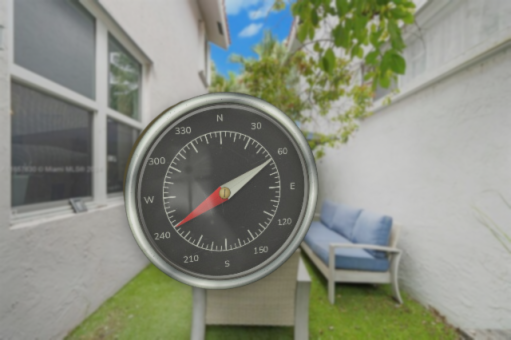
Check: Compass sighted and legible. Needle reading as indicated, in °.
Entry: 240 °
